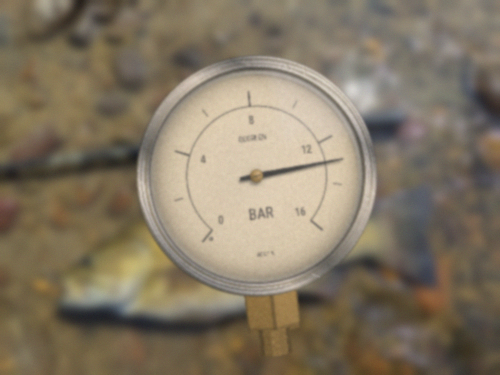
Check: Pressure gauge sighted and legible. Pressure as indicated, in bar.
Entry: 13 bar
